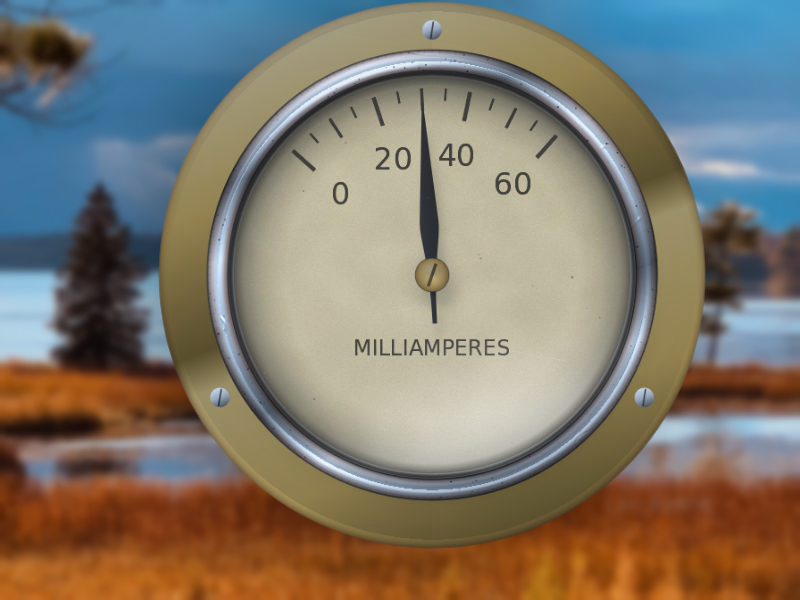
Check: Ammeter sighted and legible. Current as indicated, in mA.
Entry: 30 mA
